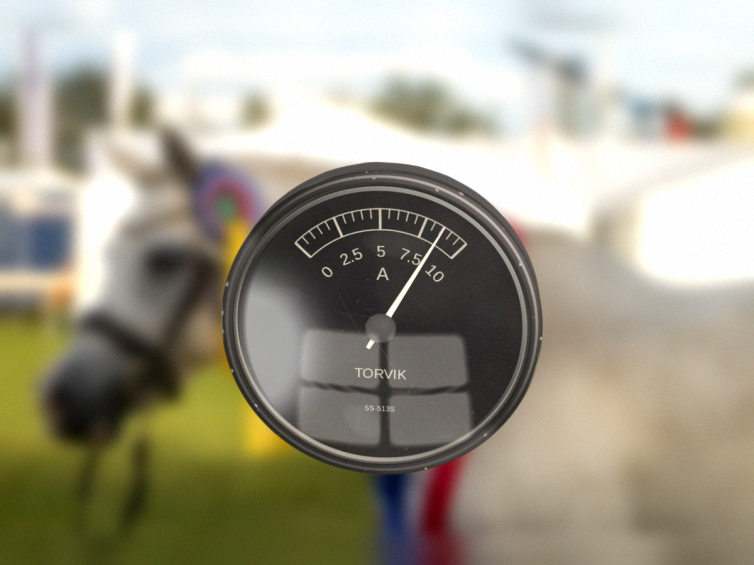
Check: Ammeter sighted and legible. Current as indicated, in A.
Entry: 8.5 A
